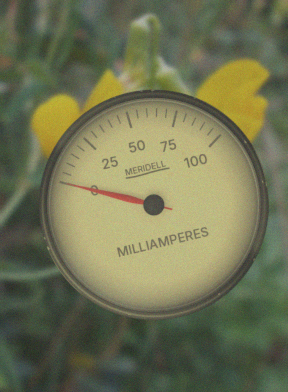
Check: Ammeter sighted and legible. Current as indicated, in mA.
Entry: 0 mA
